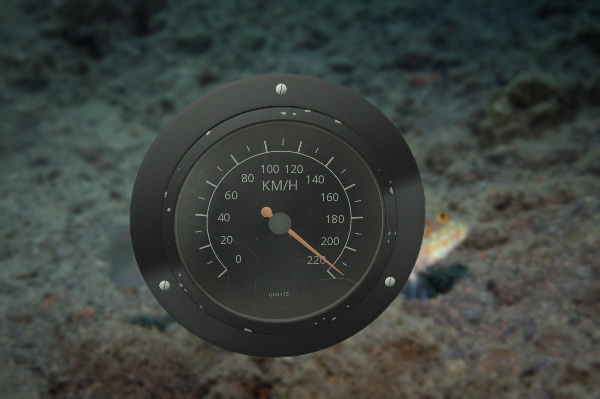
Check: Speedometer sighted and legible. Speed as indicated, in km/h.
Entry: 215 km/h
